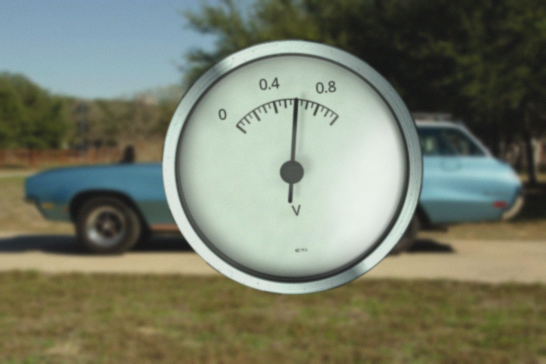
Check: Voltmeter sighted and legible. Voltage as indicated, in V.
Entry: 0.6 V
